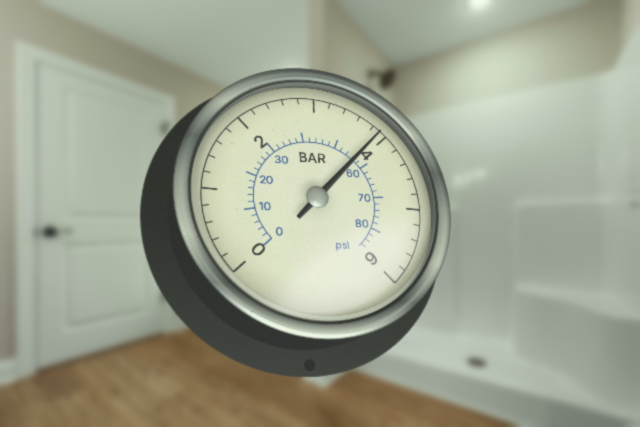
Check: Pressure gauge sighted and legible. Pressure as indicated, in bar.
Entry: 3.9 bar
